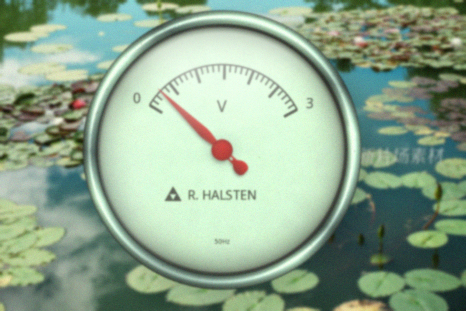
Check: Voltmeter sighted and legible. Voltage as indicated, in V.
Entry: 0.3 V
